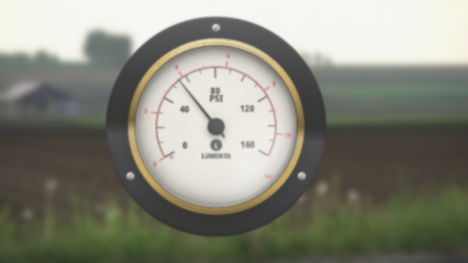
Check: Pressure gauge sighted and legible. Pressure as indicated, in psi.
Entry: 55 psi
